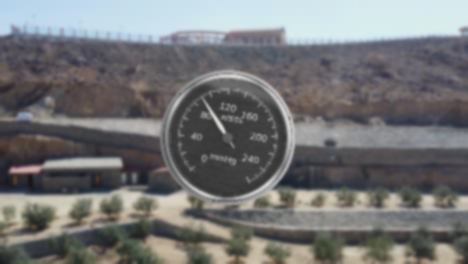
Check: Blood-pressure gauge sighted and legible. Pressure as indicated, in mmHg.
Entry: 90 mmHg
